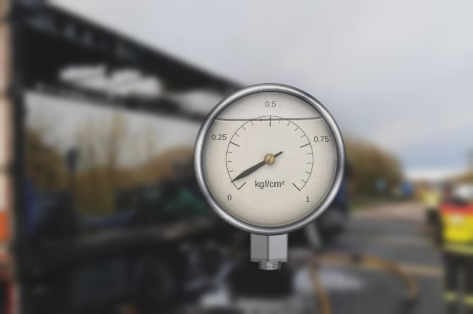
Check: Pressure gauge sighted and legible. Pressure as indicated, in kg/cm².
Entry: 0.05 kg/cm²
